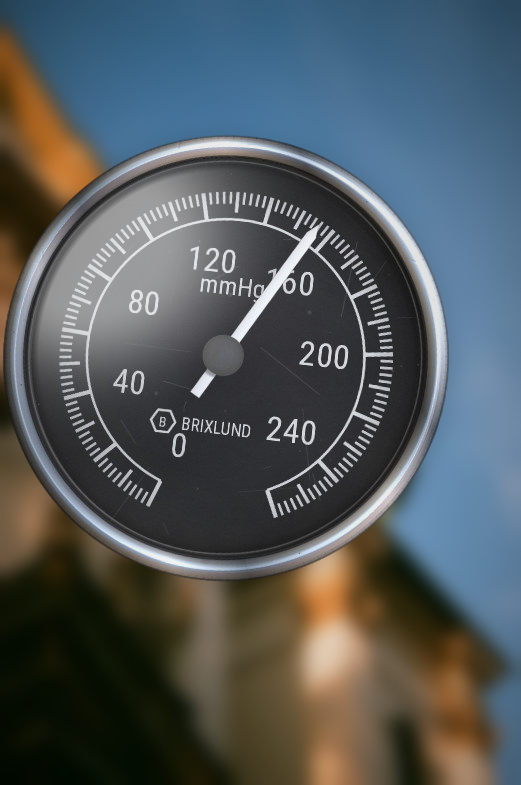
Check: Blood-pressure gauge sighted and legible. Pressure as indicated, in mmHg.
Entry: 156 mmHg
